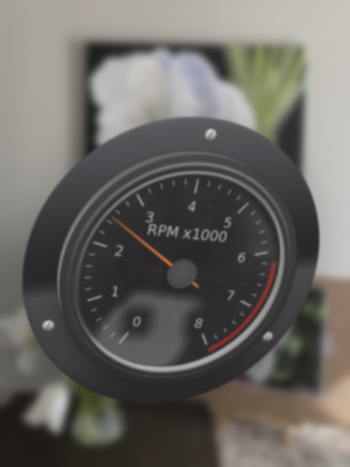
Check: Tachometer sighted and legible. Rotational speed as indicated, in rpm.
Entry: 2500 rpm
